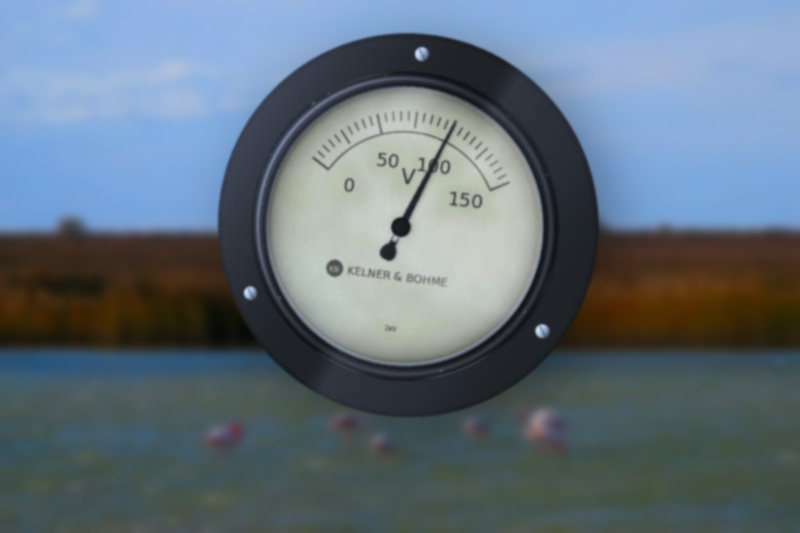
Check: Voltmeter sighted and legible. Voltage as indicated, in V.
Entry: 100 V
